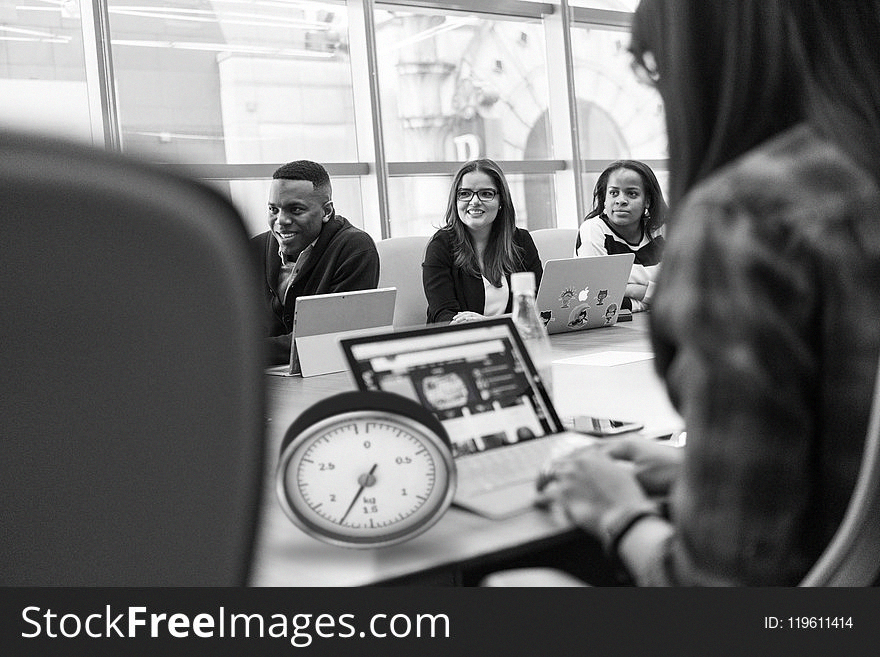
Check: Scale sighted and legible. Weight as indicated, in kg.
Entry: 1.75 kg
